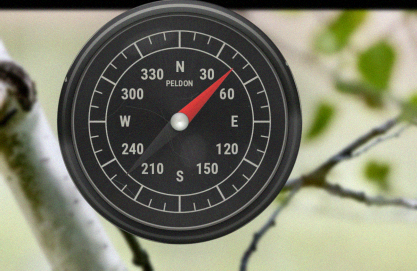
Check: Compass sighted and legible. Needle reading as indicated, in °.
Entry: 45 °
